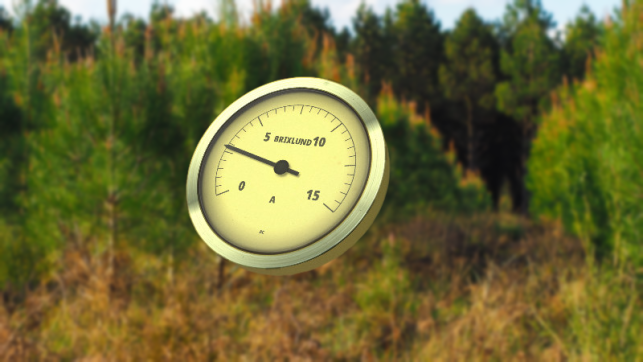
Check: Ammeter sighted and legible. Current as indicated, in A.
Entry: 2.75 A
